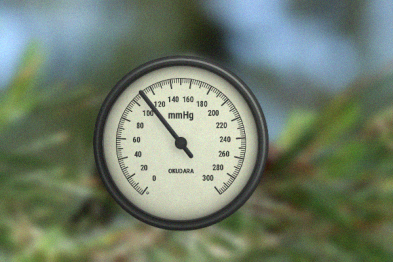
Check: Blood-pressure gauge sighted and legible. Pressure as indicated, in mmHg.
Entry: 110 mmHg
